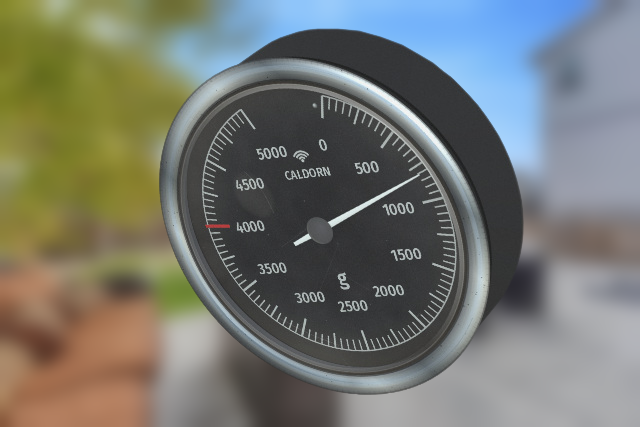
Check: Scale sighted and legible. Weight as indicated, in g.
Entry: 800 g
